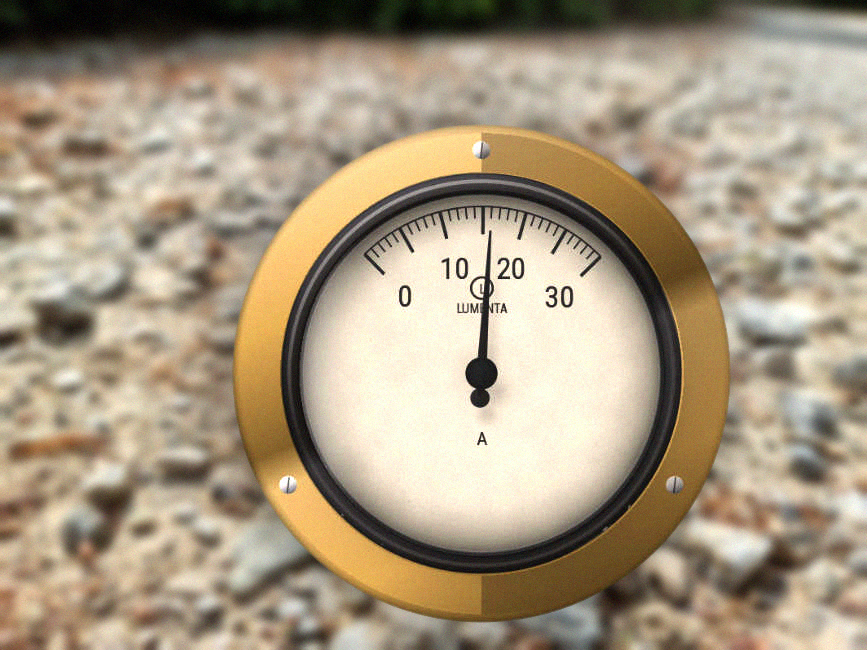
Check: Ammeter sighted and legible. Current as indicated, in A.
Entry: 16 A
